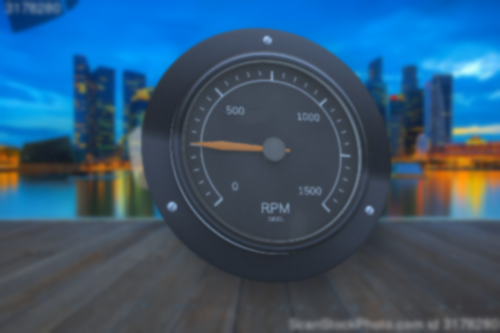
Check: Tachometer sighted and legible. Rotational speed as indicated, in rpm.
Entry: 250 rpm
